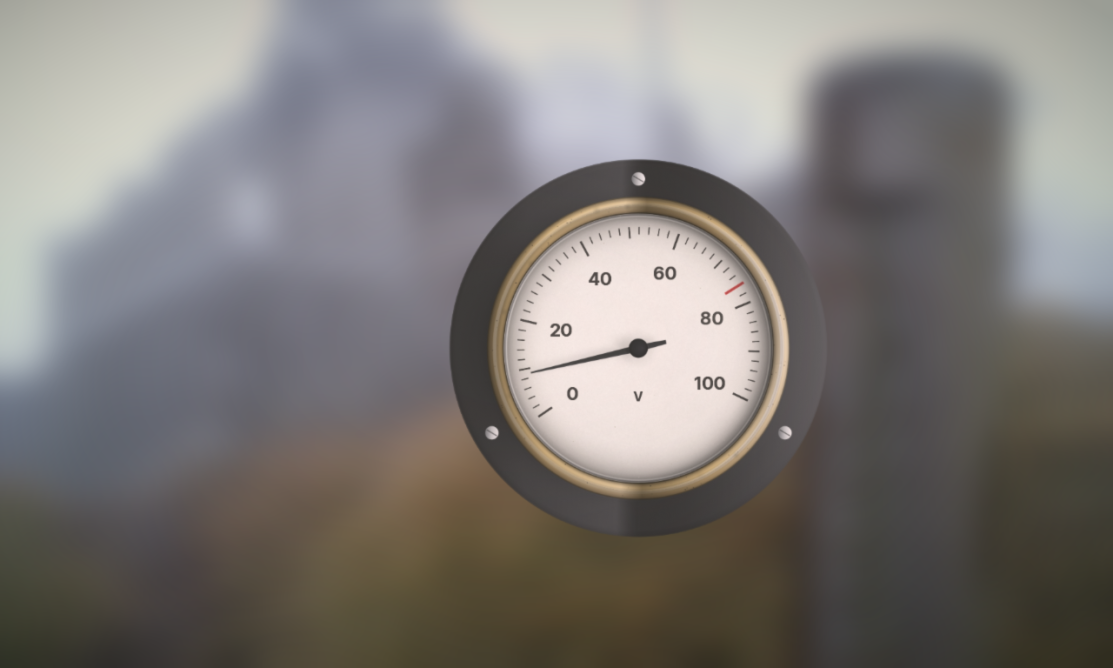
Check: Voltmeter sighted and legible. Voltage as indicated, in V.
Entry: 9 V
